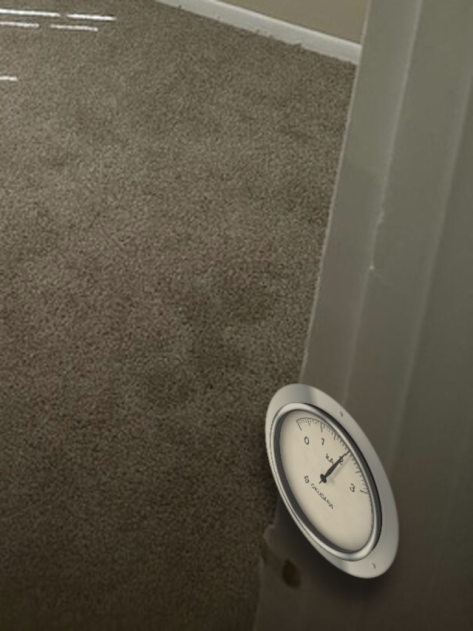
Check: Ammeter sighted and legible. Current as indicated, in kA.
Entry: 2 kA
